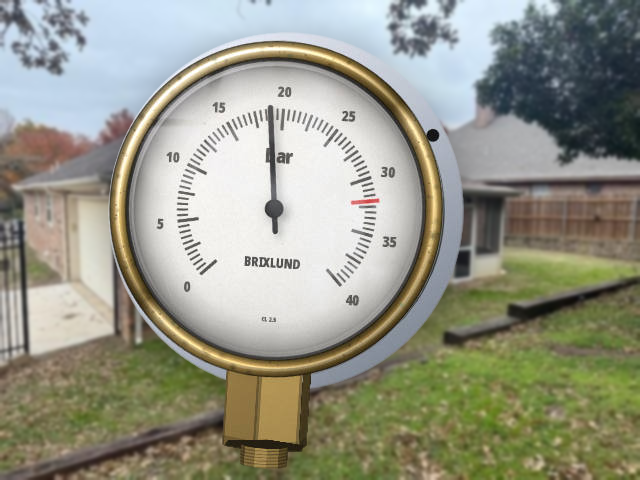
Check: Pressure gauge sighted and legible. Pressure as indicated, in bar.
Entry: 19 bar
